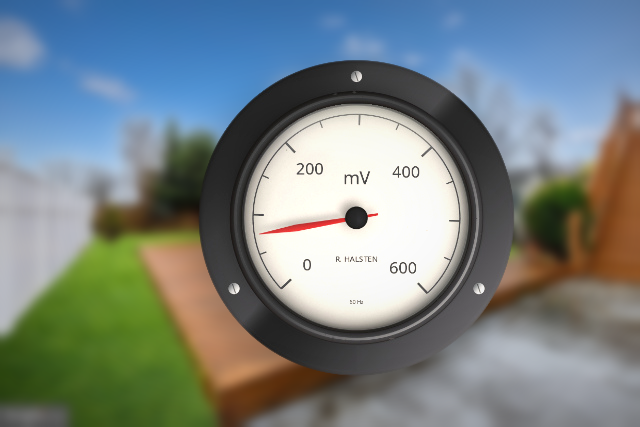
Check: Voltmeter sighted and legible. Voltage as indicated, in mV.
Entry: 75 mV
